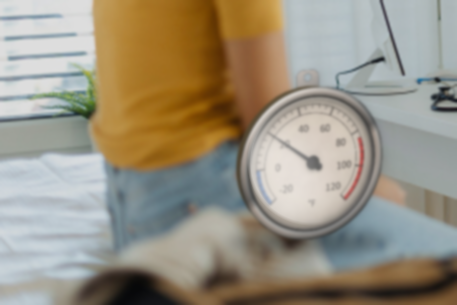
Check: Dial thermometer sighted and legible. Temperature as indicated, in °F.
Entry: 20 °F
